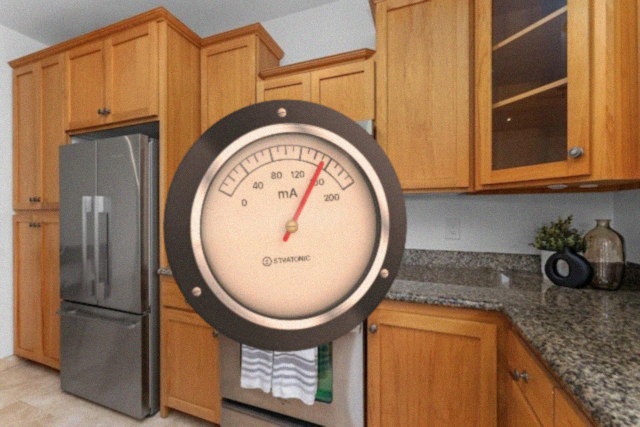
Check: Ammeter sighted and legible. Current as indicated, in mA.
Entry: 150 mA
